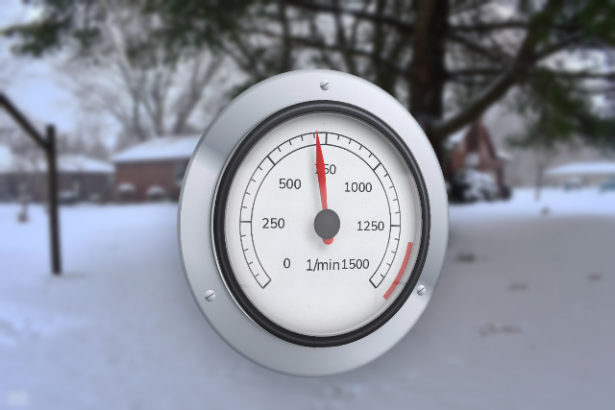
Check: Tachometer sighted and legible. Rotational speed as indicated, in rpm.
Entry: 700 rpm
